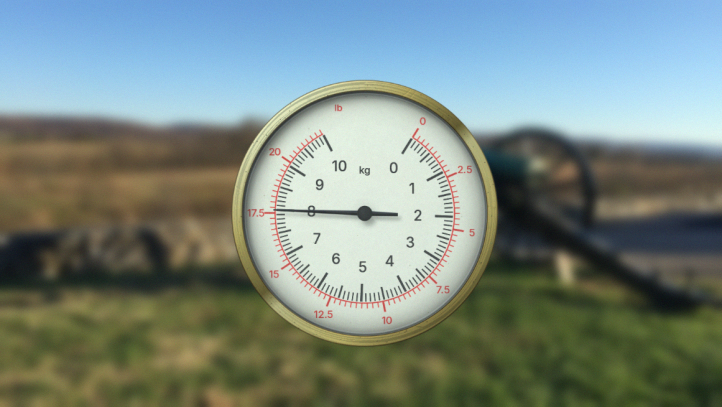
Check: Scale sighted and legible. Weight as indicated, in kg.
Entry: 8 kg
